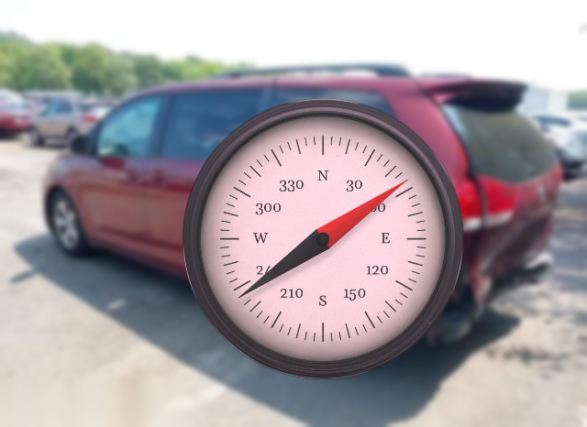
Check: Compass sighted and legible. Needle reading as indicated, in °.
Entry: 55 °
